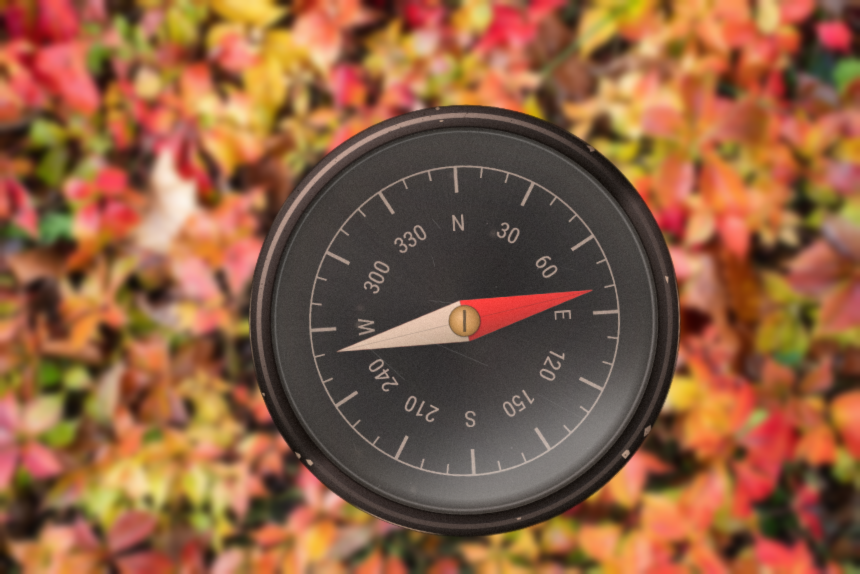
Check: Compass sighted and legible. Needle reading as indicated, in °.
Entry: 80 °
